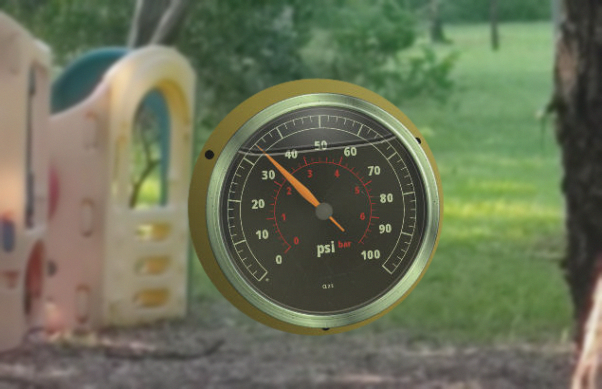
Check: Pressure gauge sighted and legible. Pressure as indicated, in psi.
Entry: 34 psi
